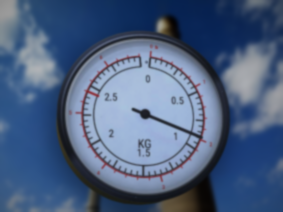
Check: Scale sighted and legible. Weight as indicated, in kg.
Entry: 0.9 kg
